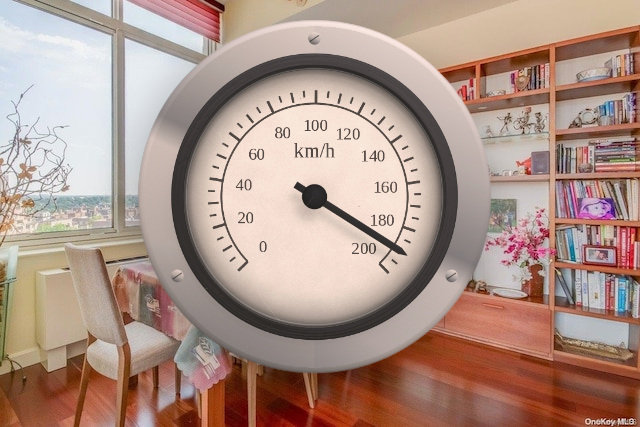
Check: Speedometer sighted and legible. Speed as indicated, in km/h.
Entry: 190 km/h
